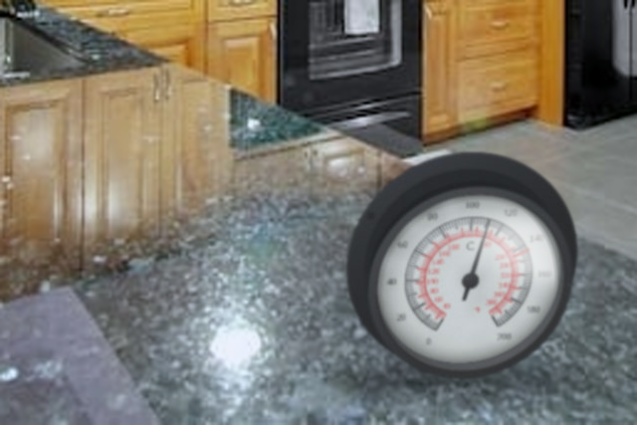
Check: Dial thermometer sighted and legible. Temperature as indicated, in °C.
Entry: 110 °C
